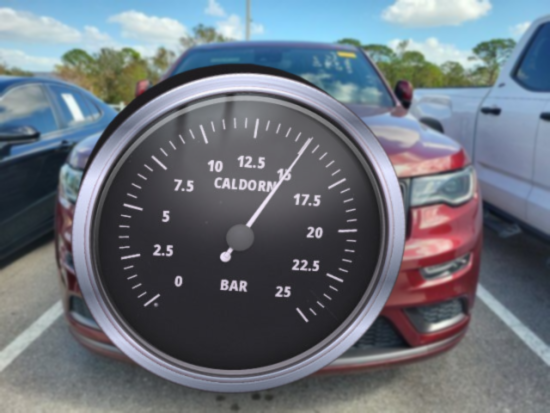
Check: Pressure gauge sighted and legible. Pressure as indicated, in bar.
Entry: 15 bar
